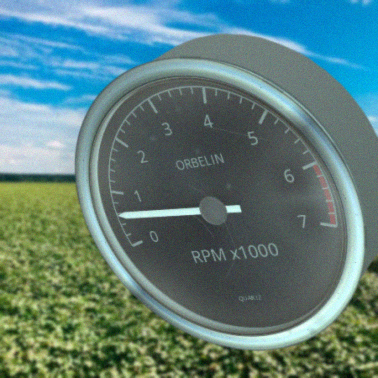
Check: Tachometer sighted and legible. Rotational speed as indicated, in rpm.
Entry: 600 rpm
